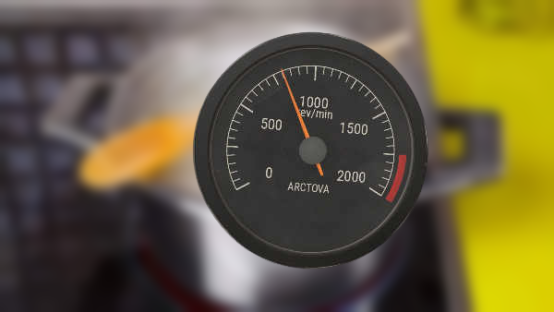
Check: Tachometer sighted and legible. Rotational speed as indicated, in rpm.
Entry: 800 rpm
